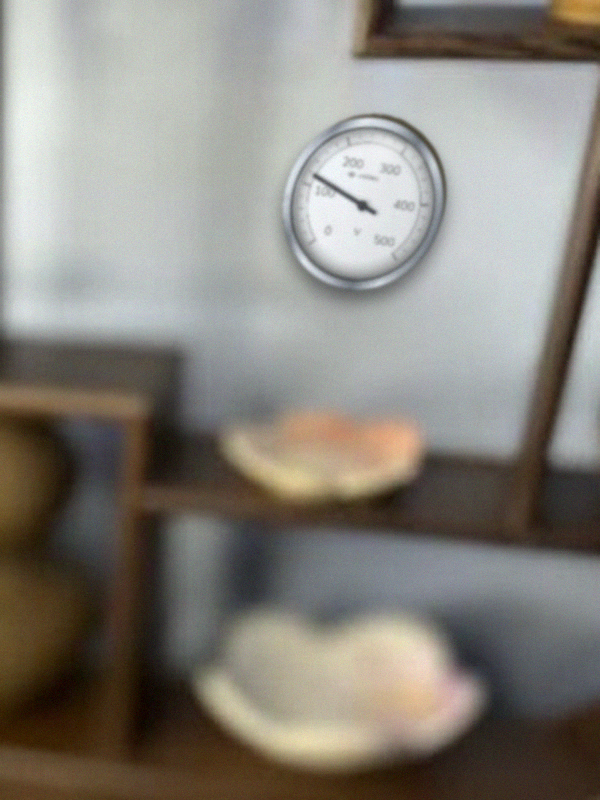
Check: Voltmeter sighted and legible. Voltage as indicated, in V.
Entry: 120 V
